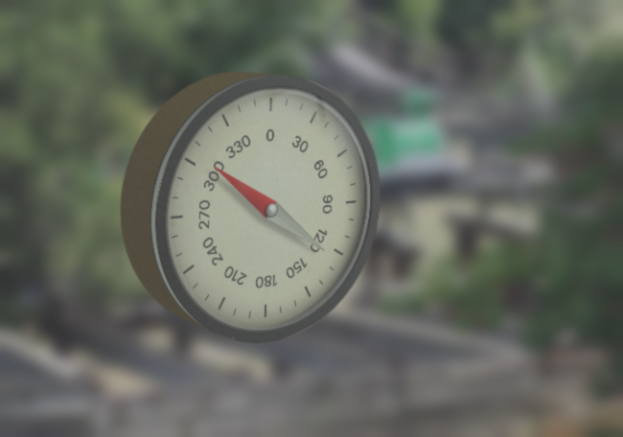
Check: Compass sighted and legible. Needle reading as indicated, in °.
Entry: 305 °
